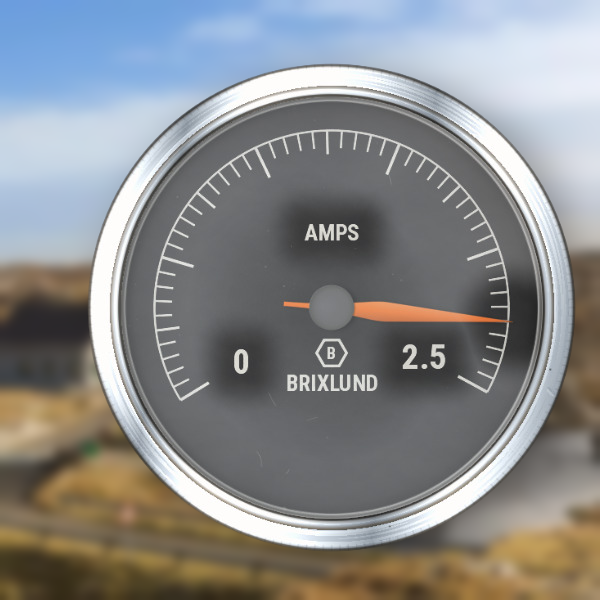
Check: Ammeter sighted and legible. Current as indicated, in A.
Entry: 2.25 A
